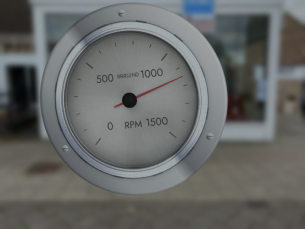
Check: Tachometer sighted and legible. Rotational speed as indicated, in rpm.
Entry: 1150 rpm
